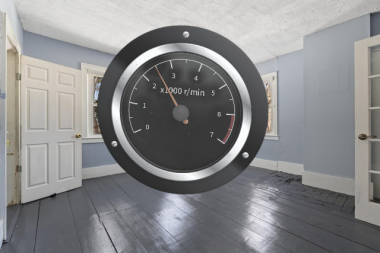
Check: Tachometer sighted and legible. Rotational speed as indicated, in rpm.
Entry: 2500 rpm
